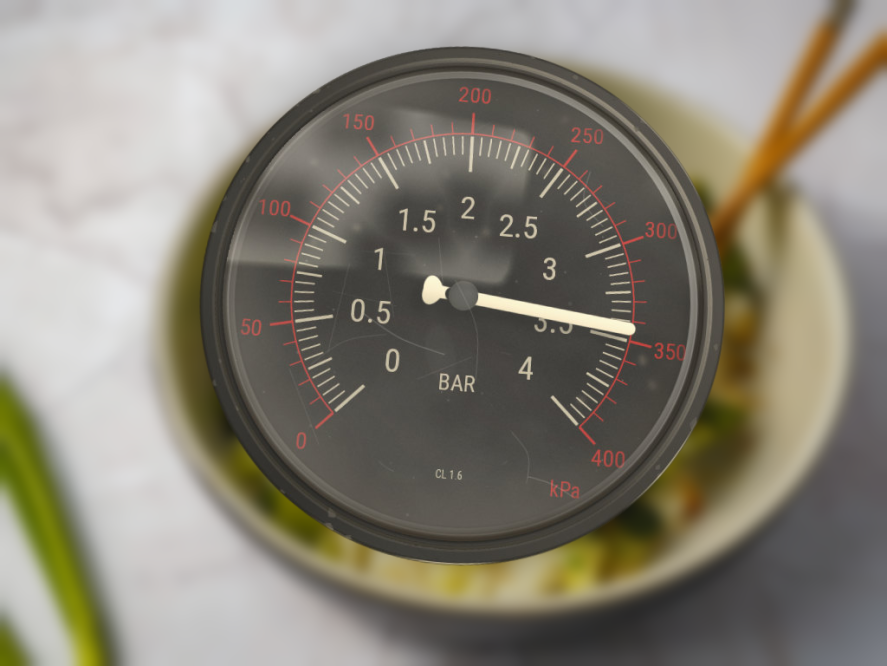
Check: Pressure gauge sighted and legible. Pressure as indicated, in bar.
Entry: 3.45 bar
